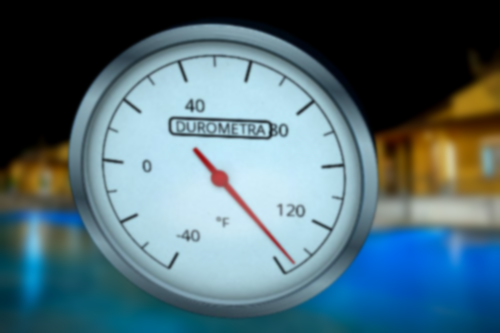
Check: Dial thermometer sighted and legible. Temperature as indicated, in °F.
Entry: 135 °F
